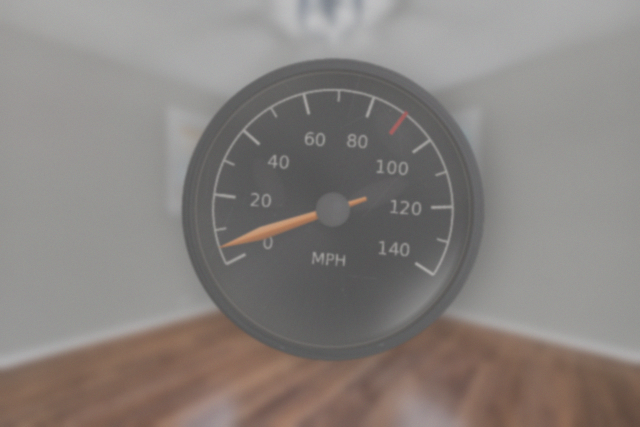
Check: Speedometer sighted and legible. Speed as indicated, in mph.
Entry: 5 mph
